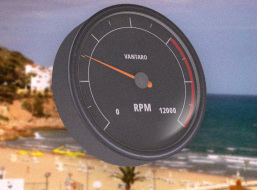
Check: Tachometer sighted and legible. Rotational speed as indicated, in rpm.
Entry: 3000 rpm
